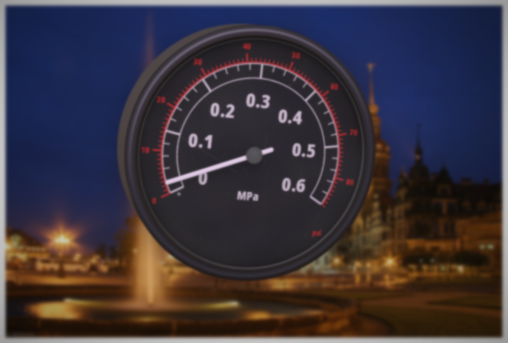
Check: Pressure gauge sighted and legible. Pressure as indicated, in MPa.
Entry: 0.02 MPa
